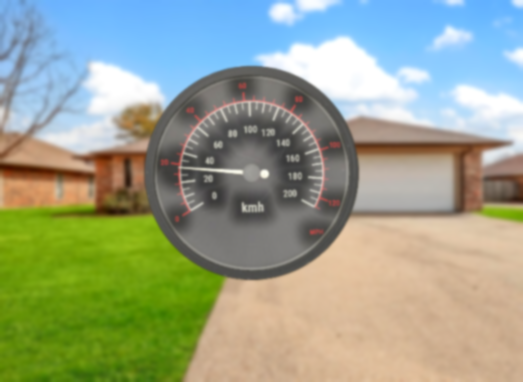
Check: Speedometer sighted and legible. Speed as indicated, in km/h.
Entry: 30 km/h
